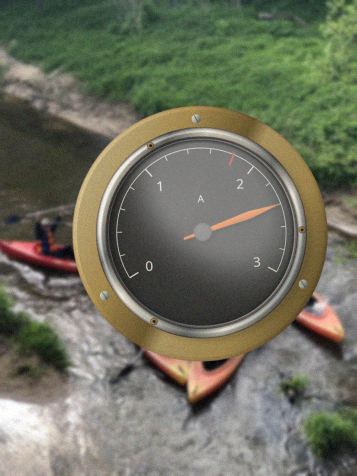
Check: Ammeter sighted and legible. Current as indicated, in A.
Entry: 2.4 A
